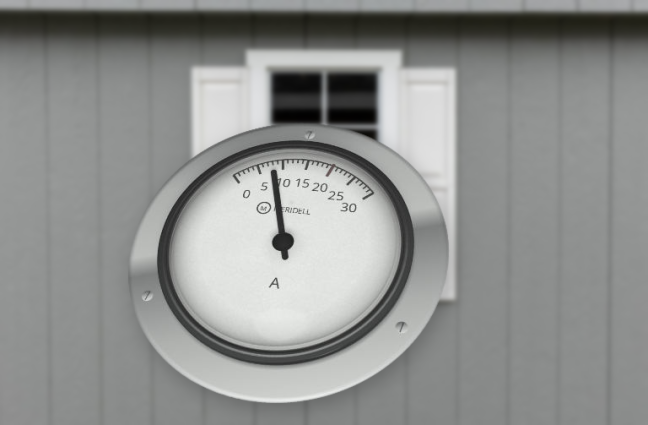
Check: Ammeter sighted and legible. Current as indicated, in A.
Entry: 8 A
